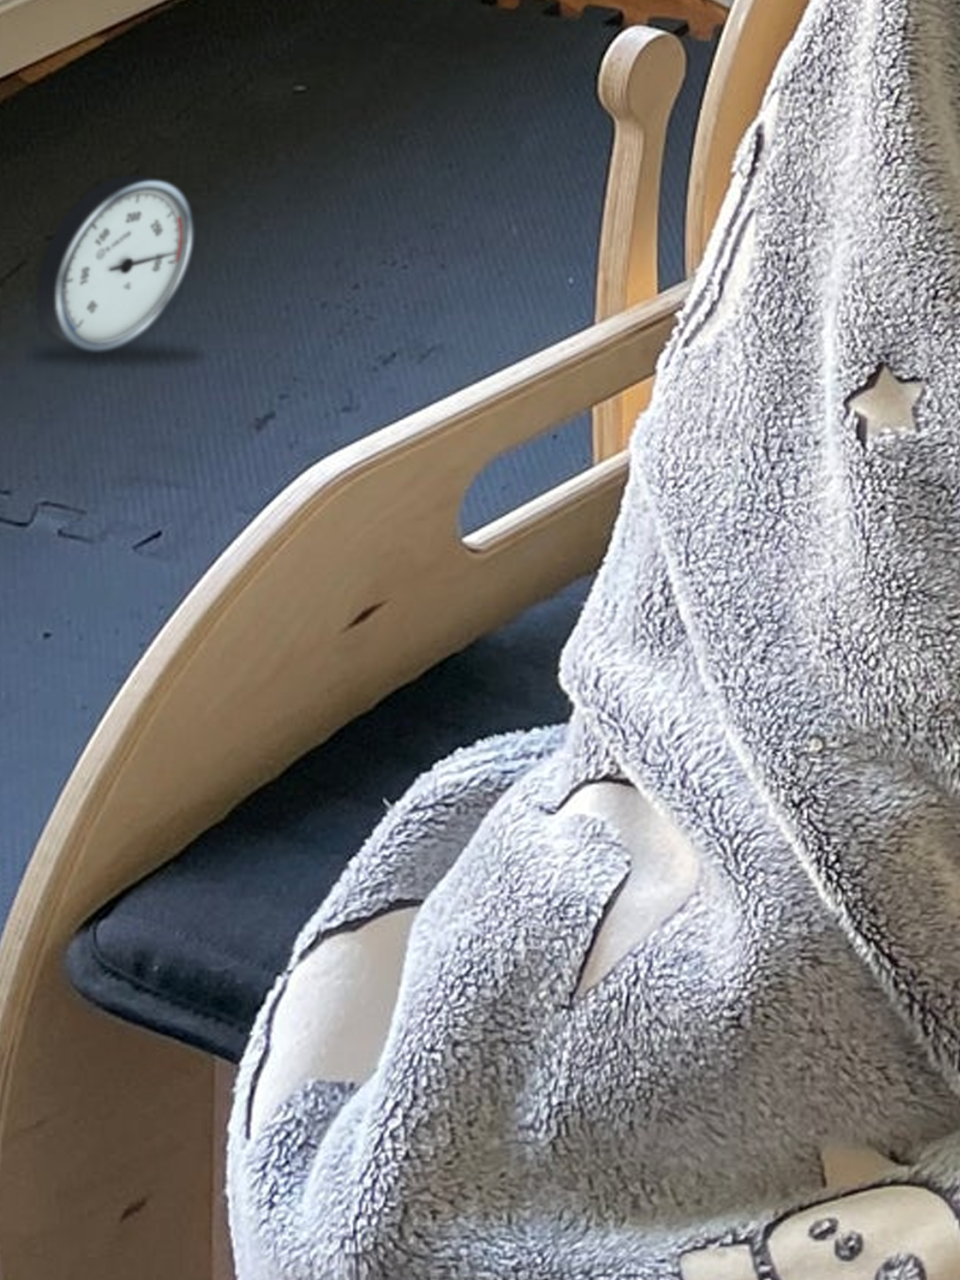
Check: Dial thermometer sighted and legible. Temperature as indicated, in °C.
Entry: 290 °C
